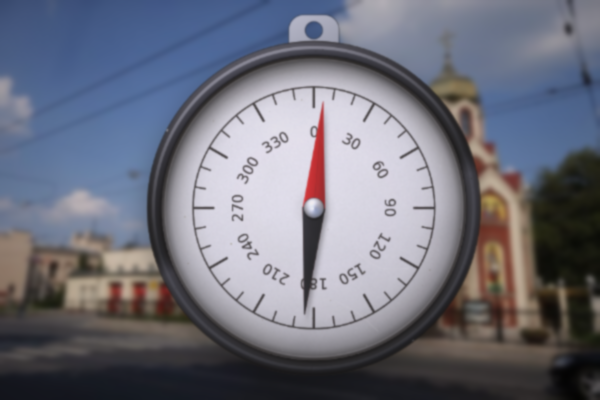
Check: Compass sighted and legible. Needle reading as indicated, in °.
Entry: 5 °
